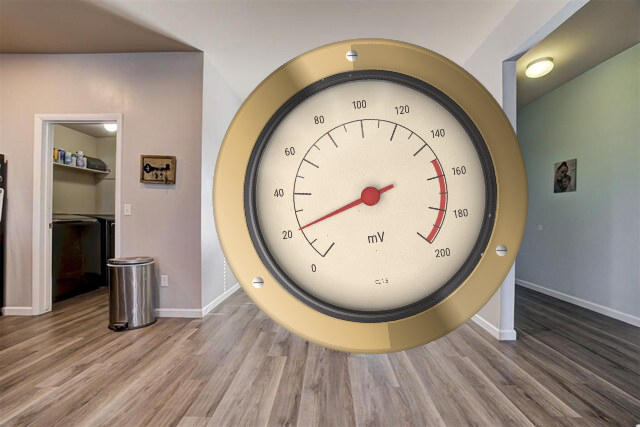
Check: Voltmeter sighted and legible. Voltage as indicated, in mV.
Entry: 20 mV
